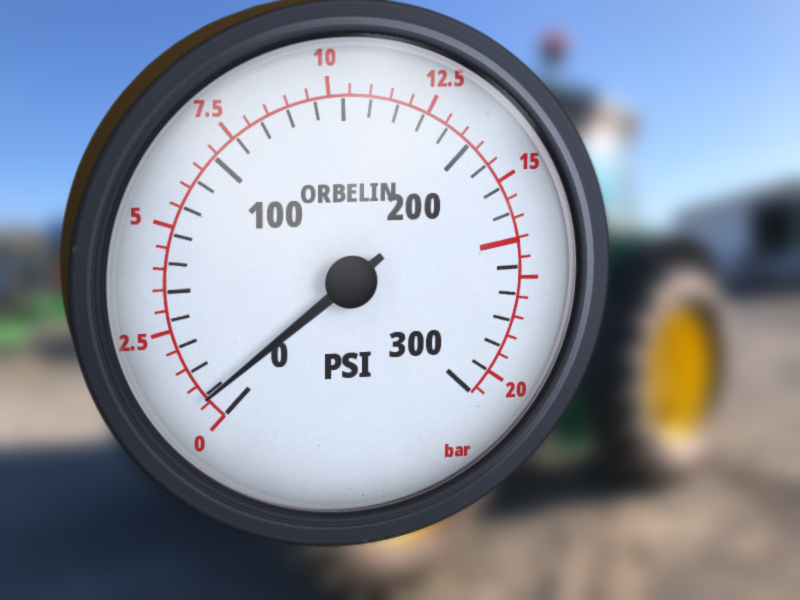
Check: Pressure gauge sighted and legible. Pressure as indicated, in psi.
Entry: 10 psi
